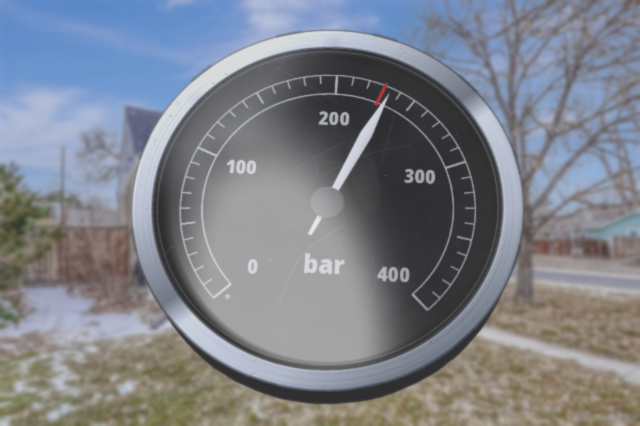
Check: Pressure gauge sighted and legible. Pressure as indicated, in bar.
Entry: 235 bar
